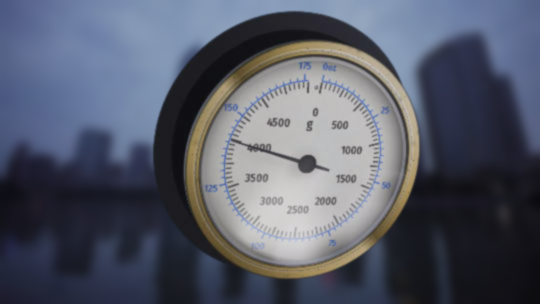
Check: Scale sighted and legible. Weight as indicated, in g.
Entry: 4000 g
